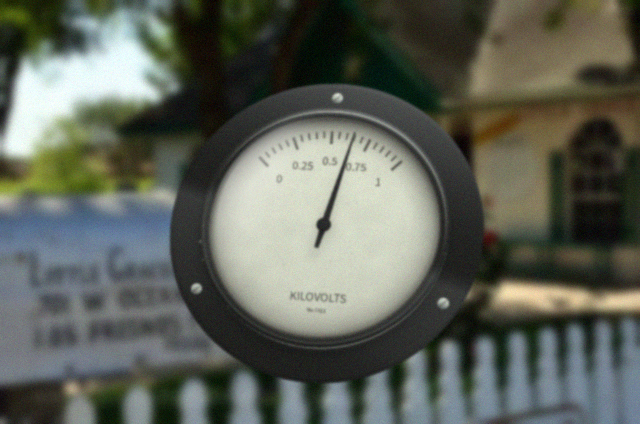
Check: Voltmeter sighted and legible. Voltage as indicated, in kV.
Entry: 0.65 kV
